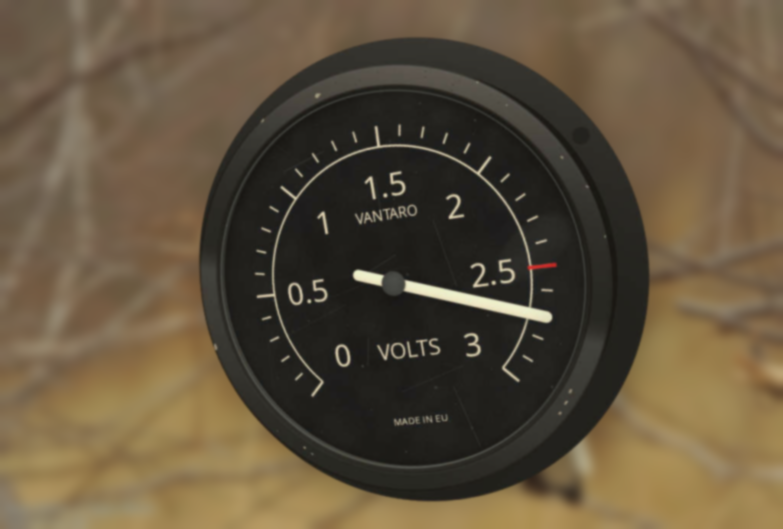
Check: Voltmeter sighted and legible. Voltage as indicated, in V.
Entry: 2.7 V
